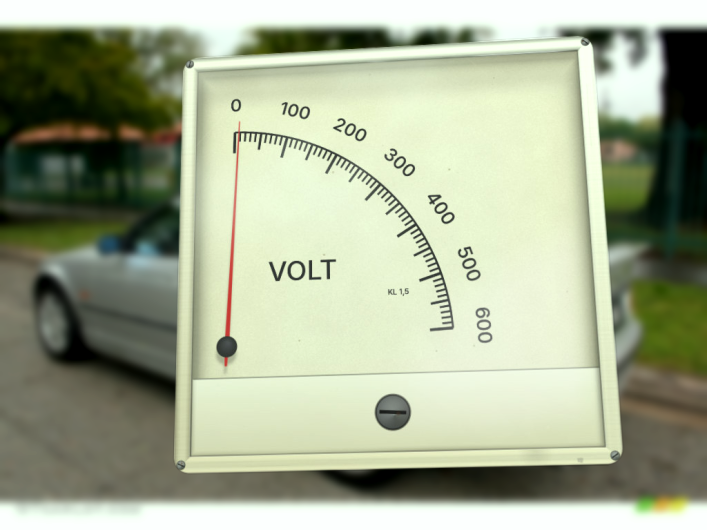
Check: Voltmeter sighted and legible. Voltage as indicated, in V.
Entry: 10 V
